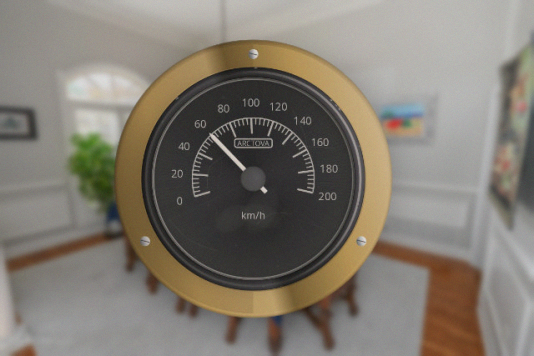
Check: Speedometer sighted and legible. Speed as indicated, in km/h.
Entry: 60 km/h
